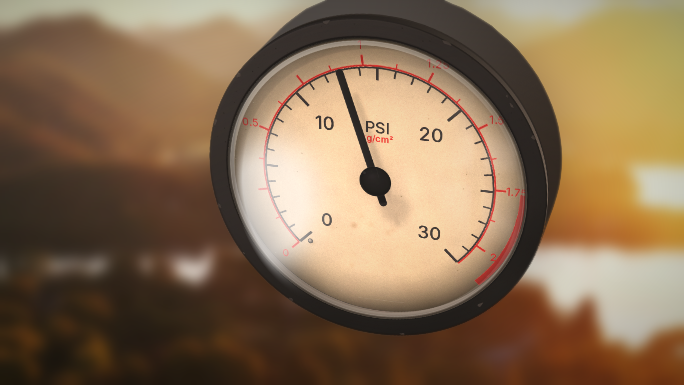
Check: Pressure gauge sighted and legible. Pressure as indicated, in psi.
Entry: 13 psi
